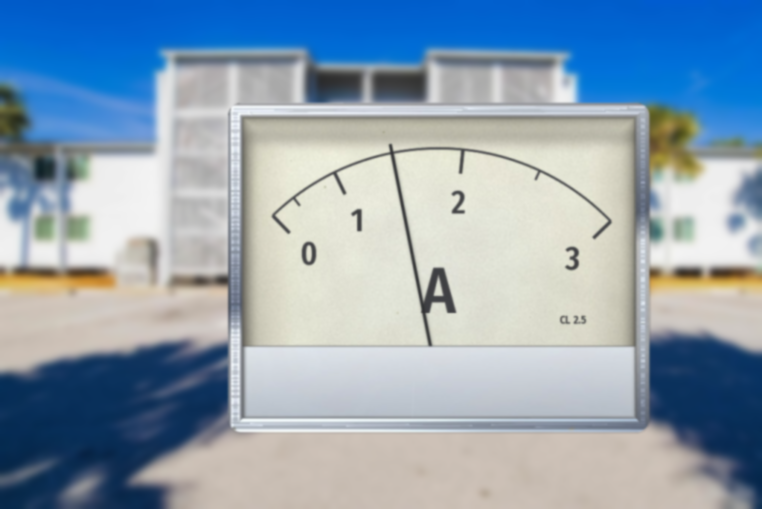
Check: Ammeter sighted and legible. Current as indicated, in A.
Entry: 1.5 A
